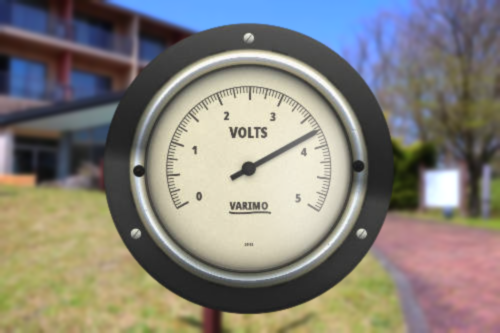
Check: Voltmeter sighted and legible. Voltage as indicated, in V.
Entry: 3.75 V
